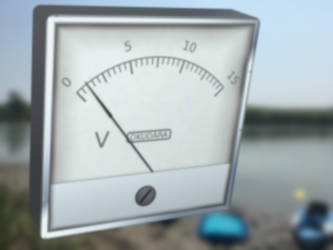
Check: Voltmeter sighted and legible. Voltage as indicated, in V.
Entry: 1 V
